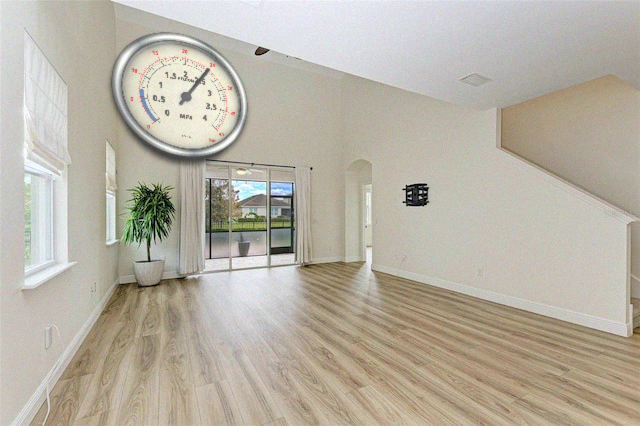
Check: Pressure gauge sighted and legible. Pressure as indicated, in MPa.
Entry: 2.5 MPa
